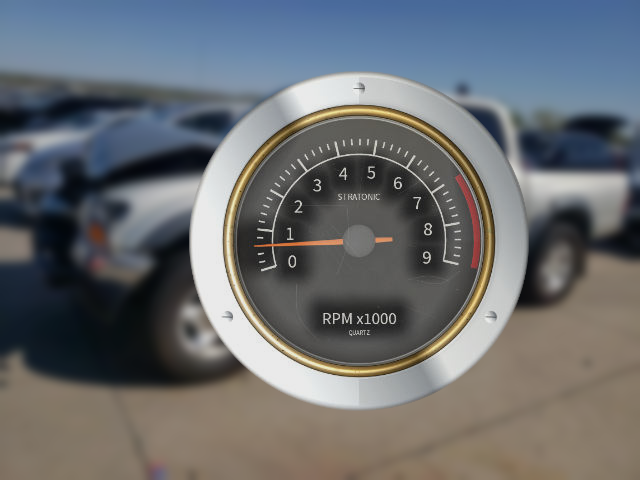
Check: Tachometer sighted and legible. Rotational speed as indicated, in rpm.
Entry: 600 rpm
